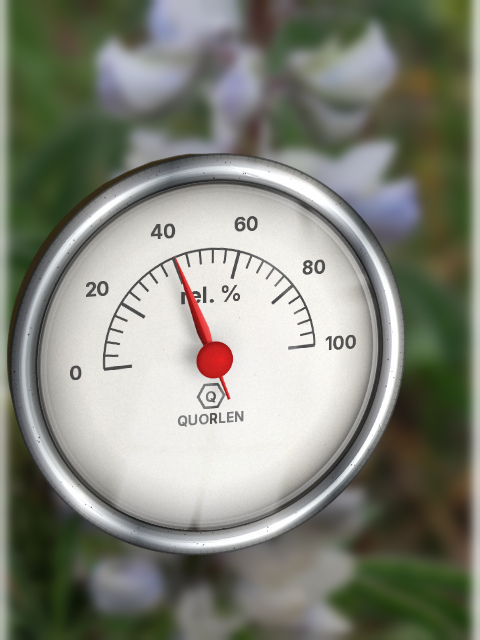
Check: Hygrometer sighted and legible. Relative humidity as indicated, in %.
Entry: 40 %
